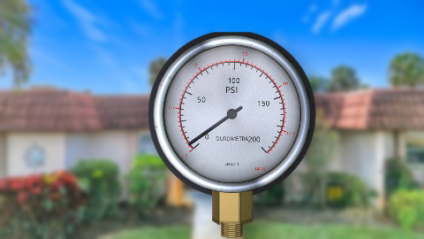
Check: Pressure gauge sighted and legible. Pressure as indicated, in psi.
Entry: 5 psi
